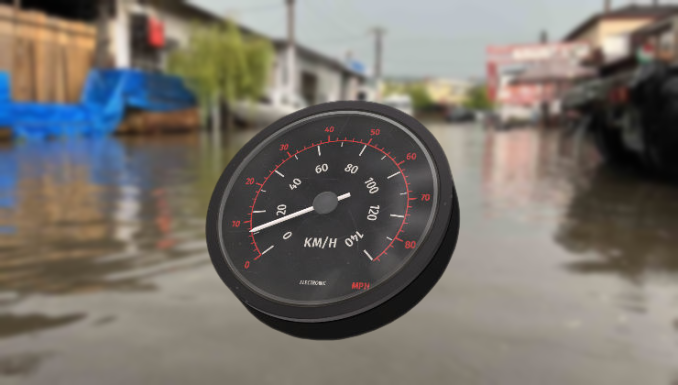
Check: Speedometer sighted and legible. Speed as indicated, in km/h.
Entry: 10 km/h
